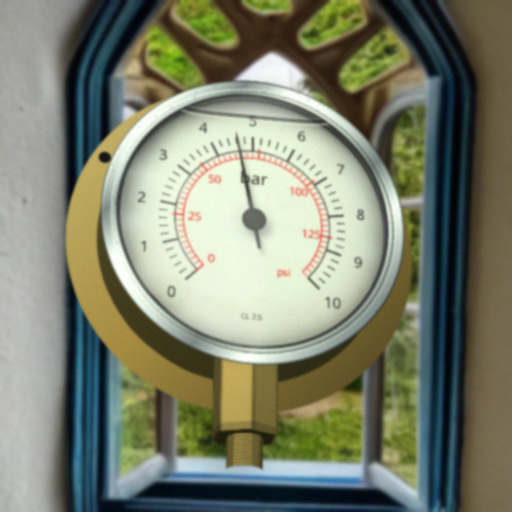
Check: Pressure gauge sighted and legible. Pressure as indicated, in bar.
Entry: 4.6 bar
